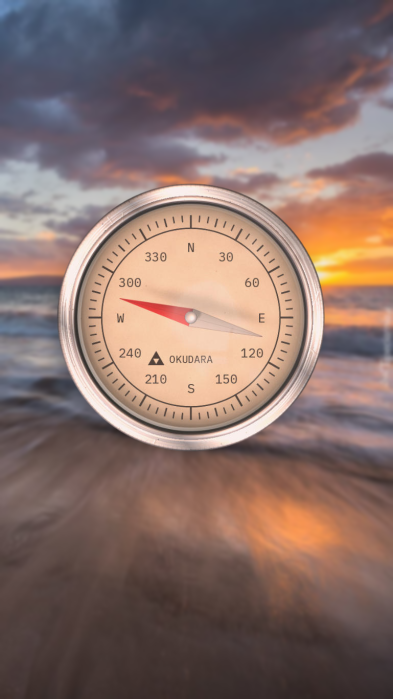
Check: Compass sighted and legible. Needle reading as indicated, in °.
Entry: 285 °
